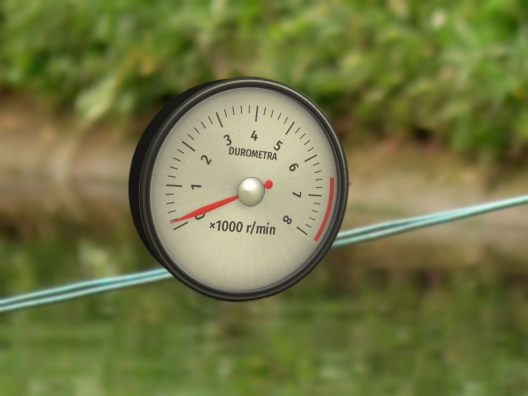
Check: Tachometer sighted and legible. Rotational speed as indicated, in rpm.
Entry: 200 rpm
